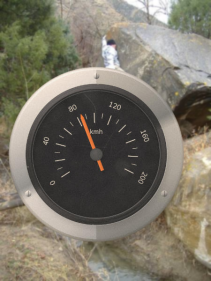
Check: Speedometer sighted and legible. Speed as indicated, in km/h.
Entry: 85 km/h
